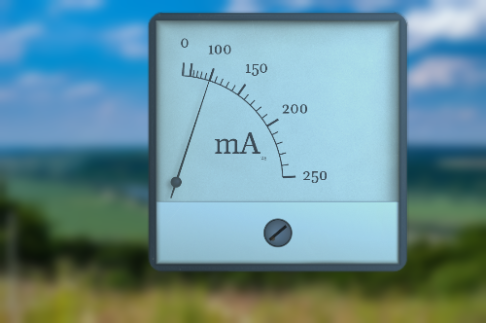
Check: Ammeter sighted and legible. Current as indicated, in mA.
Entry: 100 mA
